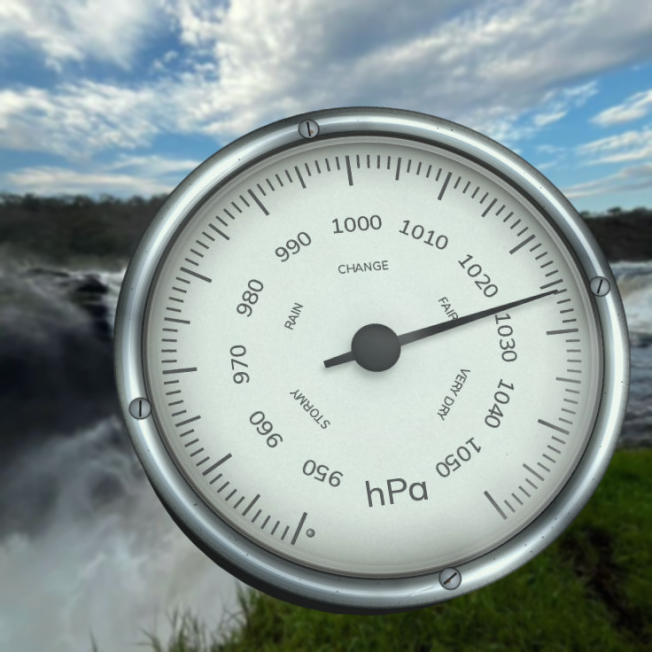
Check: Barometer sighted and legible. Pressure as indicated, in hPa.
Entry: 1026 hPa
